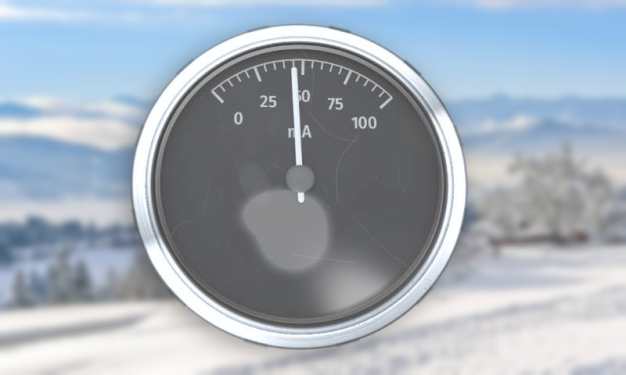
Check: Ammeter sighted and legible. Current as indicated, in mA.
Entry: 45 mA
